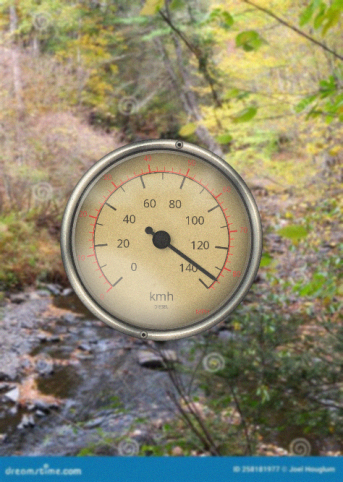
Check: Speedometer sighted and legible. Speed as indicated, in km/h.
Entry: 135 km/h
